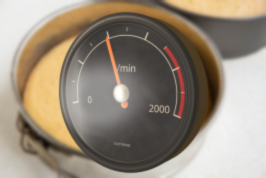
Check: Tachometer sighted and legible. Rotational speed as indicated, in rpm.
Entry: 800 rpm
